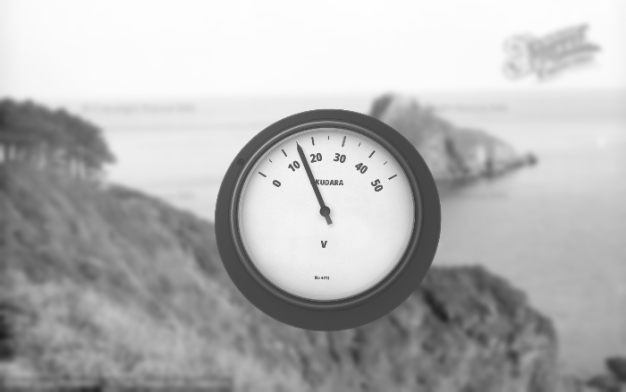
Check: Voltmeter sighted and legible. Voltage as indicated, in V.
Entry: 15 V
